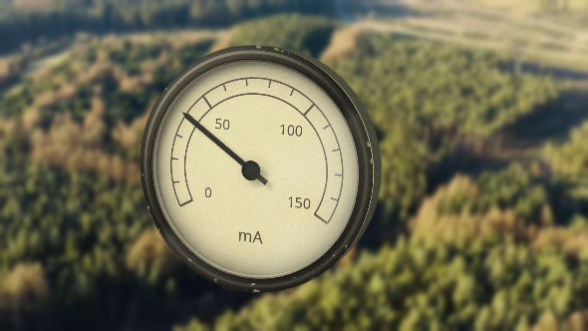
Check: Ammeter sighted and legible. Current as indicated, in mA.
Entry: 40 mA
